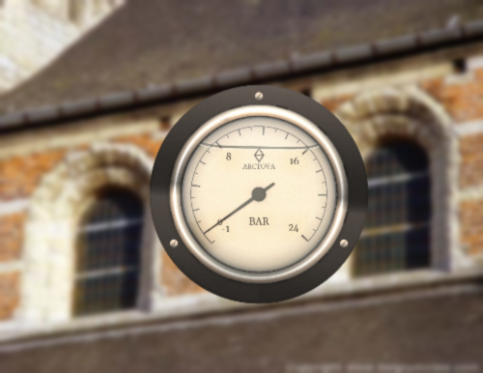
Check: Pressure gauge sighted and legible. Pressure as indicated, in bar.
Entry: 0 bar
